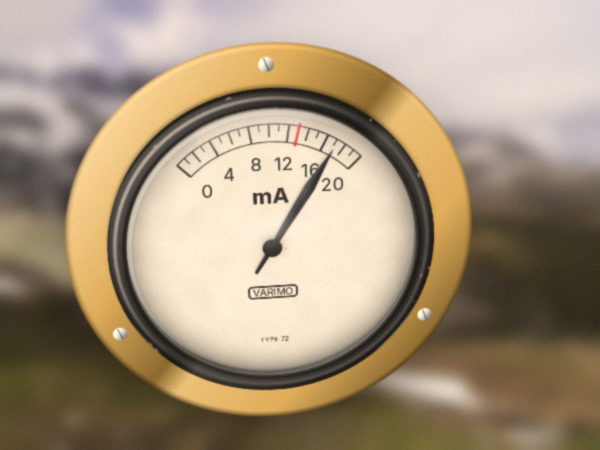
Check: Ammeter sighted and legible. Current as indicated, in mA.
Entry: 17 mA
